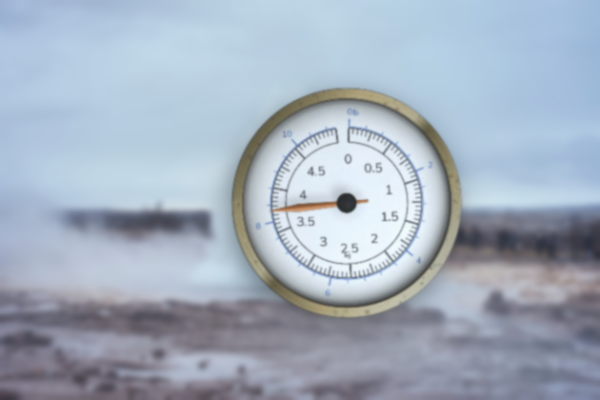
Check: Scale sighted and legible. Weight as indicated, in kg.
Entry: 3.75 kg
